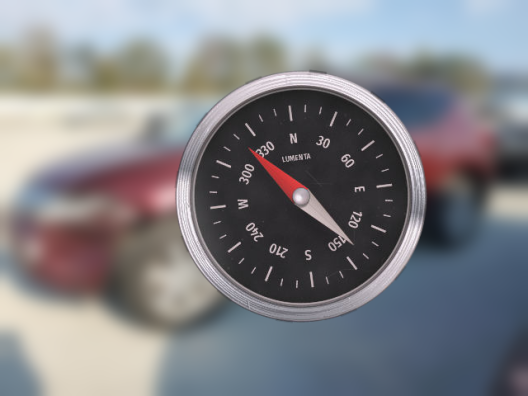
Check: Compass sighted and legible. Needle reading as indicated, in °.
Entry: 320 °
